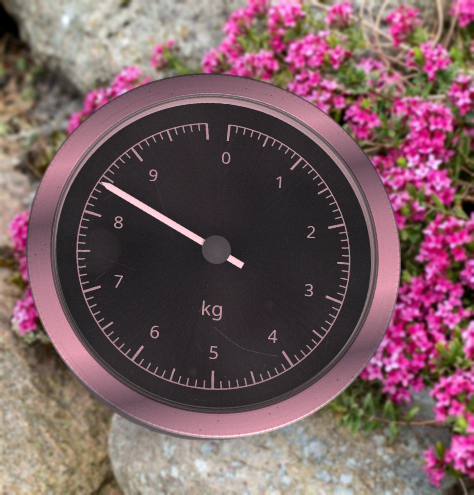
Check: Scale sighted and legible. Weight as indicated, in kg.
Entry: 8.4 kg
